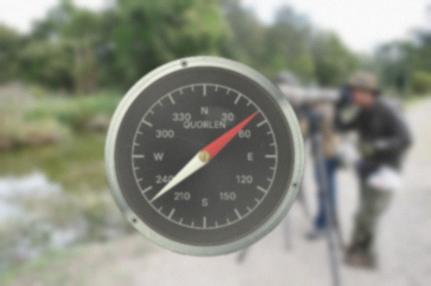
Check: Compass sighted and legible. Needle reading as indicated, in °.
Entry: 50 °
